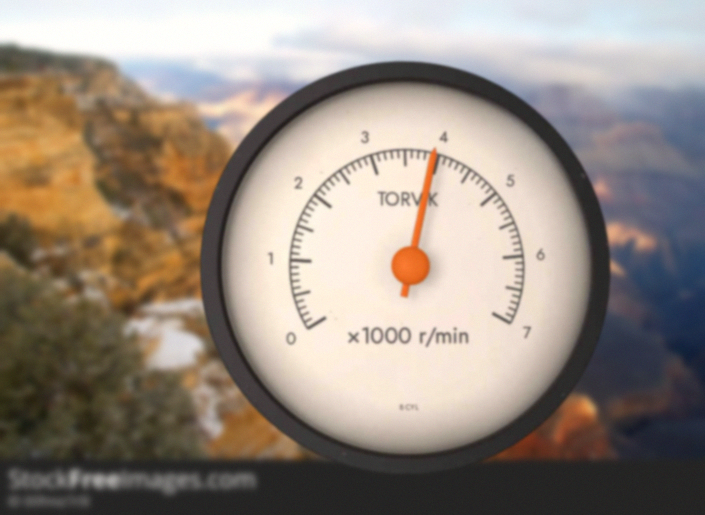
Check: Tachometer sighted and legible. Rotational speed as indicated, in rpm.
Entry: 3900 rpm
